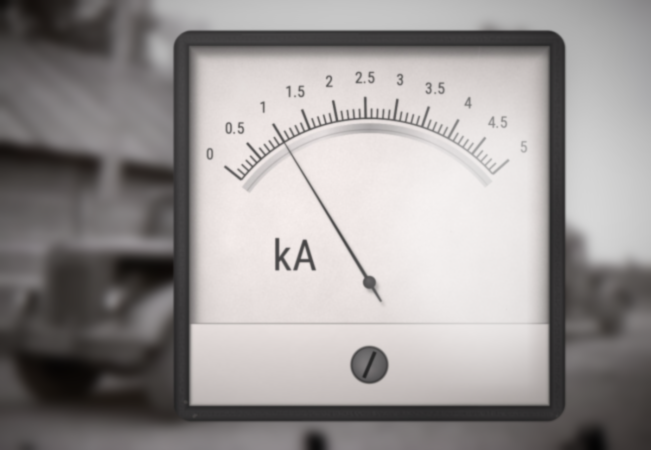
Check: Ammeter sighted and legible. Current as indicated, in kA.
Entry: 1 kA
